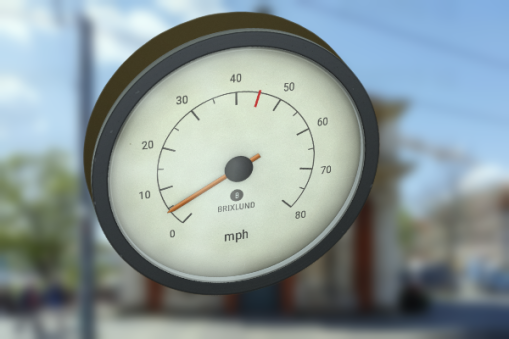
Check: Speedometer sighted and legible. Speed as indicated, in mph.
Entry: 5 mph
